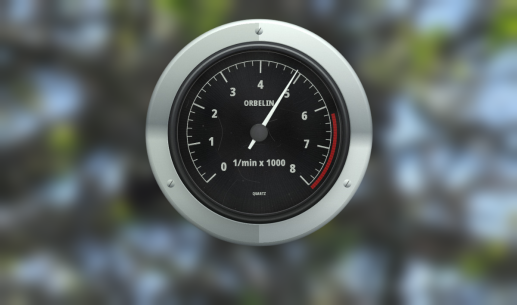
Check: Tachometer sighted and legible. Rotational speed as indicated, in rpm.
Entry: 4900 rpm
